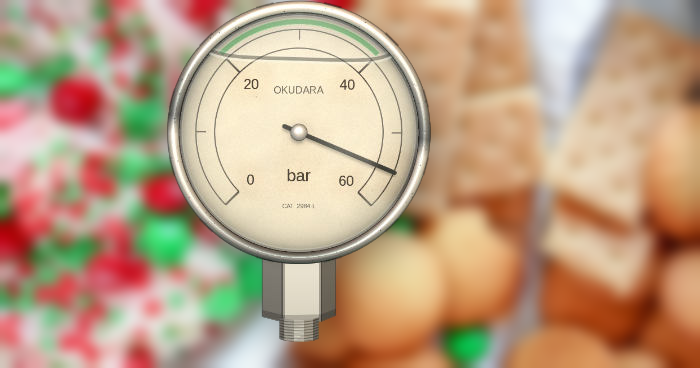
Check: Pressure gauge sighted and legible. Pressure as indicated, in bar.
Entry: 55 bar
